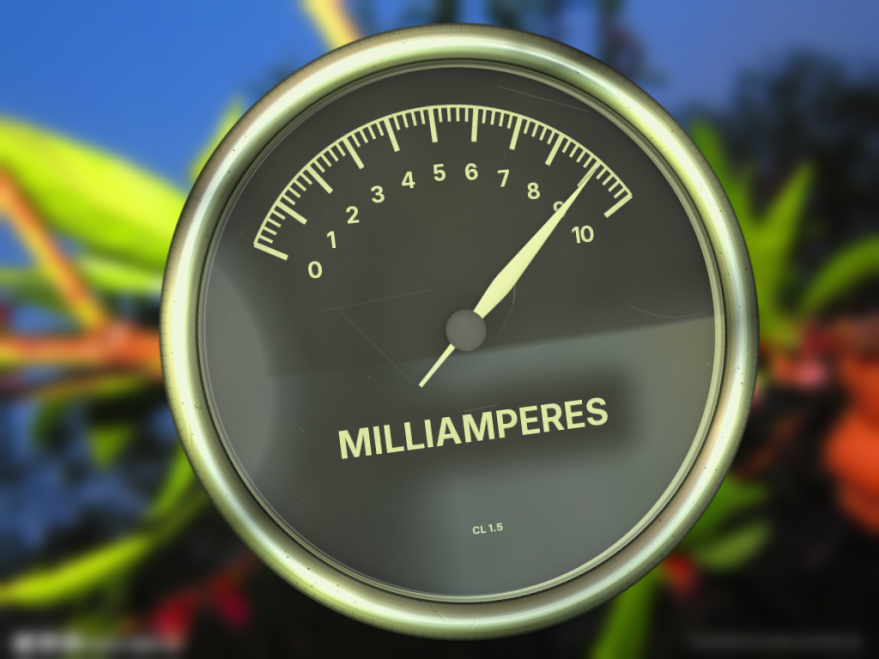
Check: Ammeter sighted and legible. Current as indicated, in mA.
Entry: 9 mA
